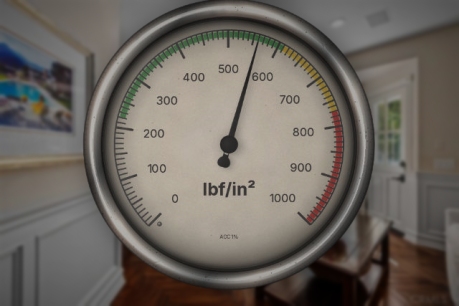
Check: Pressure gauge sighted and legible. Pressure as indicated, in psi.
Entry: 560 psi
